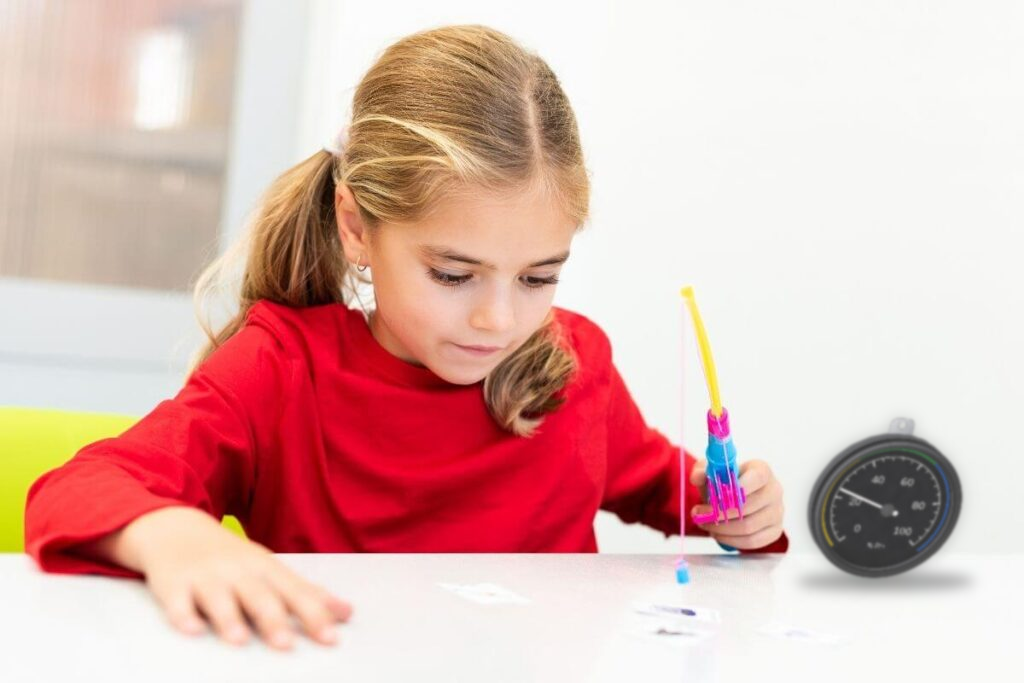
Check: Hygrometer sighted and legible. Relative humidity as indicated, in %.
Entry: 24 %
